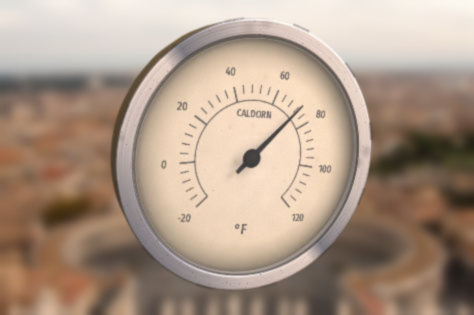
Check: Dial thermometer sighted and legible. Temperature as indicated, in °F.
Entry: 72 °F
